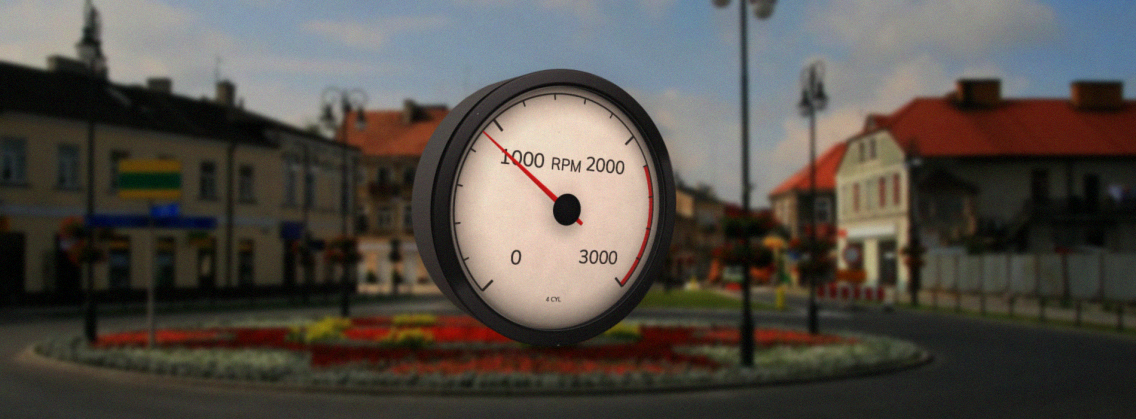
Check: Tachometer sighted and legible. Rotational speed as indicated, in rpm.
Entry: 900 rpm
